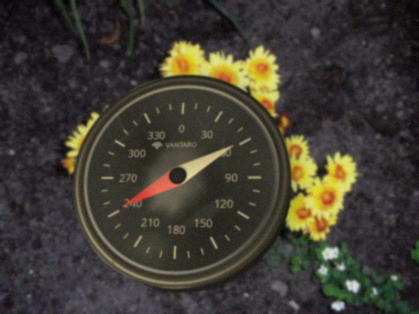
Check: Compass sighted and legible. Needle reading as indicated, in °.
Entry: 240 °
